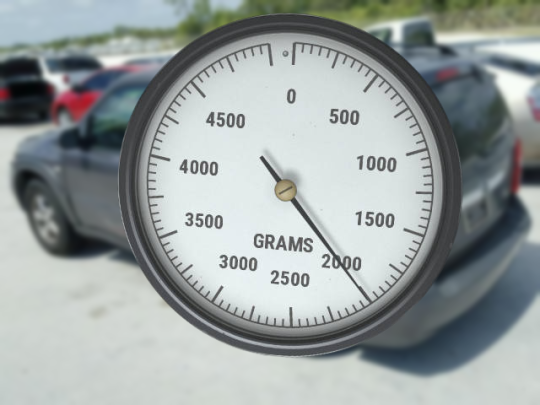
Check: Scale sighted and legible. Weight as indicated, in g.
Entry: 2000 g
